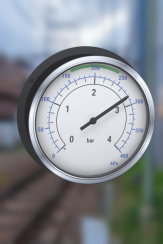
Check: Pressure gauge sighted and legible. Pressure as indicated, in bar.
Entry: 2.8 bar
